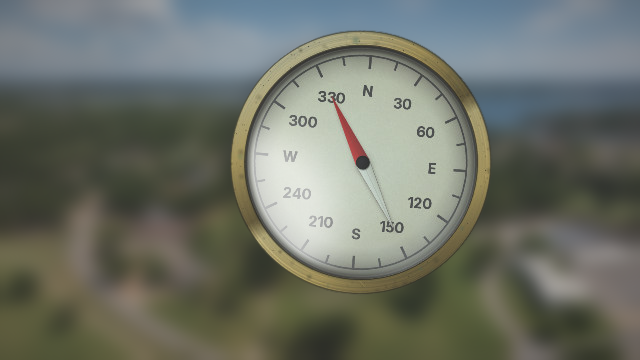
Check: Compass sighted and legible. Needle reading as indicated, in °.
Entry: 330 °
